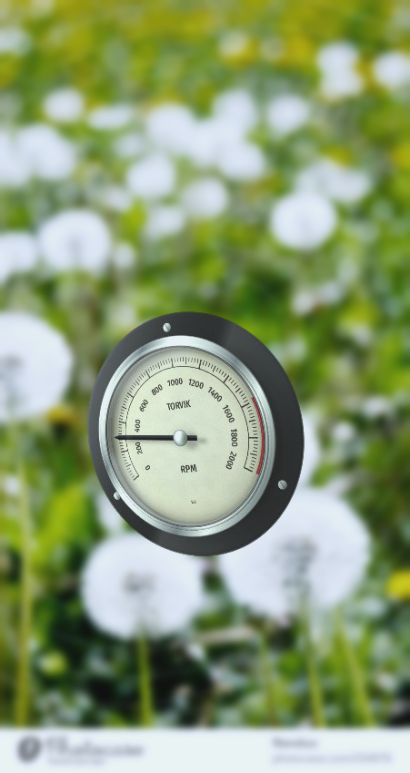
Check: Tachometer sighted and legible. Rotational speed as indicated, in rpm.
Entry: 300 rpm
